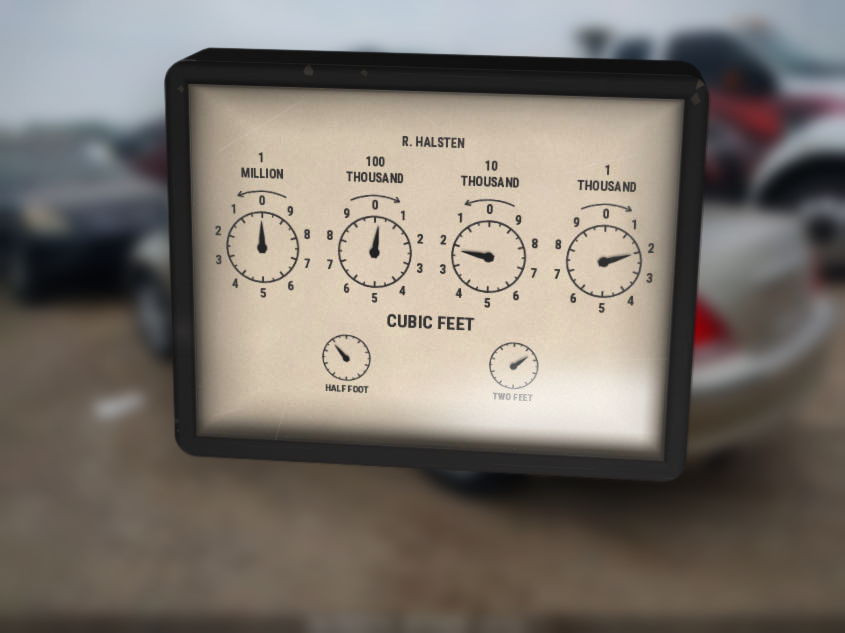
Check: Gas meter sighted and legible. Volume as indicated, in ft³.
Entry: 2200 ft³
